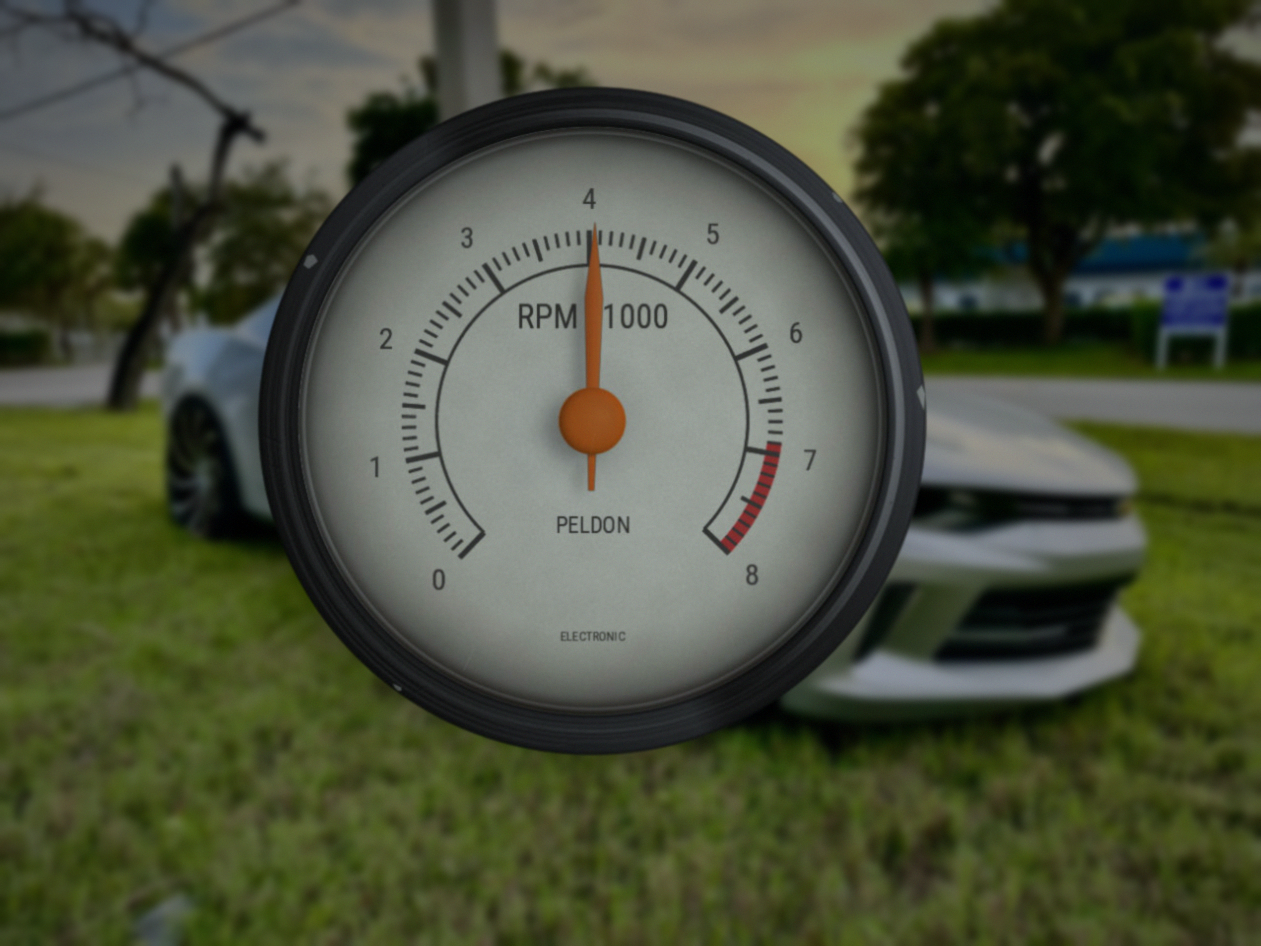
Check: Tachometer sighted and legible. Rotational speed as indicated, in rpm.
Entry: 4050 rpm
